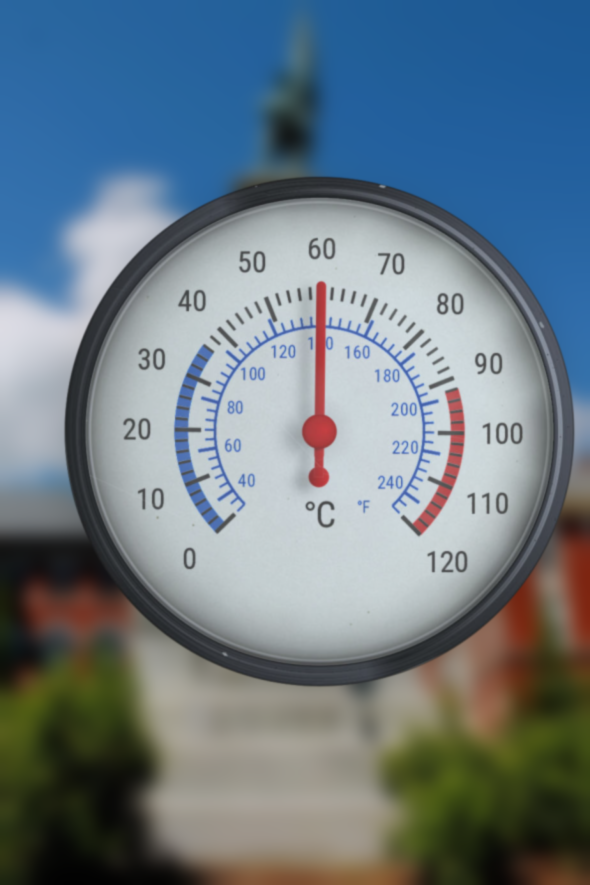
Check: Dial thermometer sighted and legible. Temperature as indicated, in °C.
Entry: 60 °C
